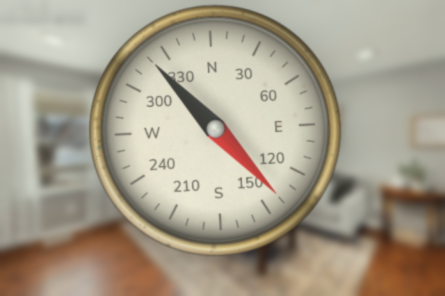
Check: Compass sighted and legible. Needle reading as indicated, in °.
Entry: 140 °
